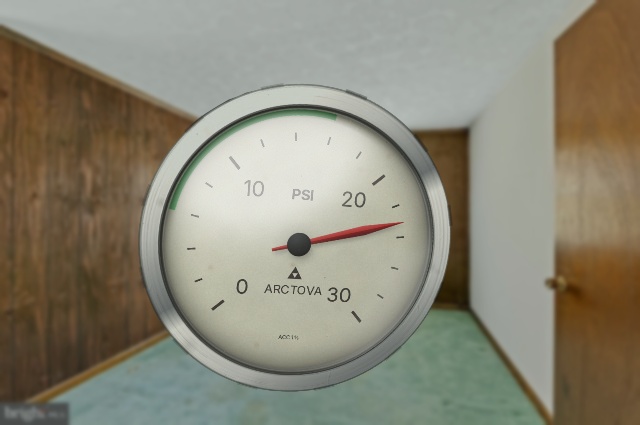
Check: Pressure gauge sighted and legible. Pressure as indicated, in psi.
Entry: 23 psi
